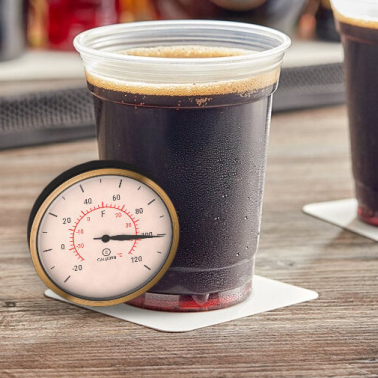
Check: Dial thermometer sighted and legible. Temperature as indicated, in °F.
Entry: 100 °F
